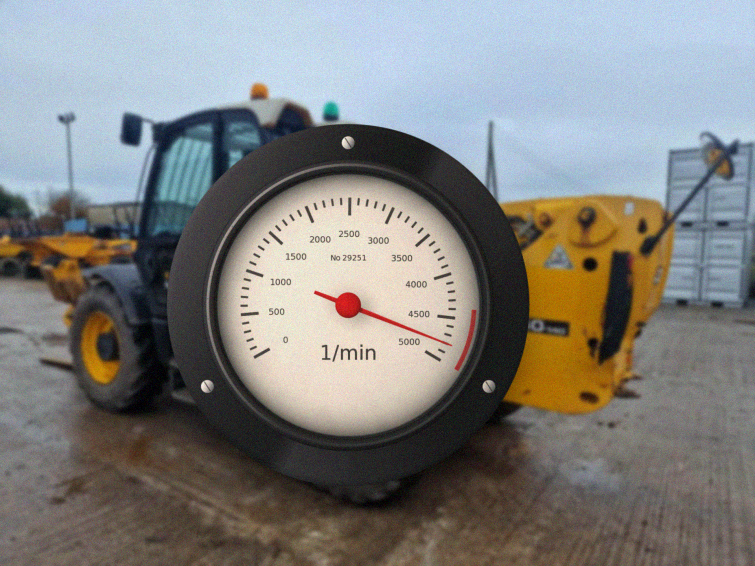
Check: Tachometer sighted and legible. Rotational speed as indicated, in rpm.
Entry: 4800 rpm
